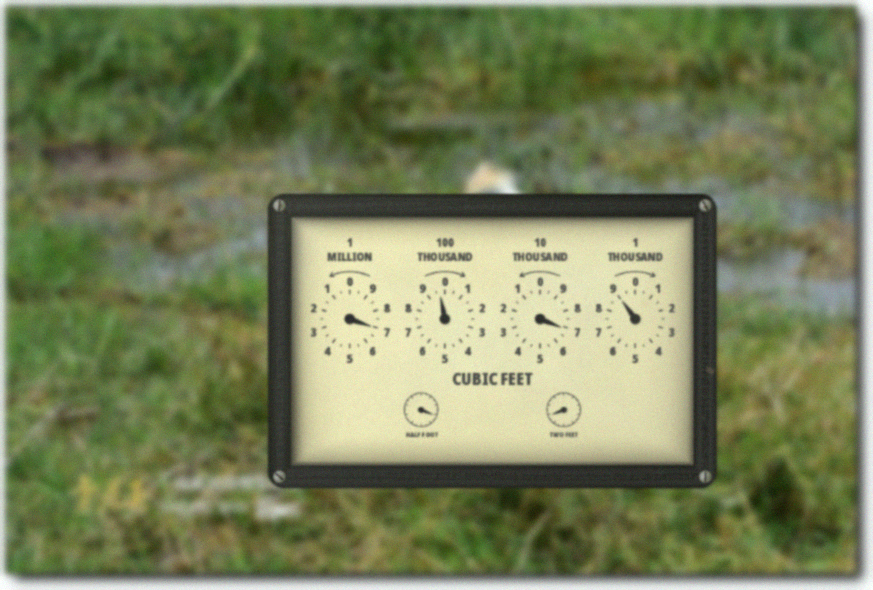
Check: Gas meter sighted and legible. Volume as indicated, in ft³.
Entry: 696900 ft³
